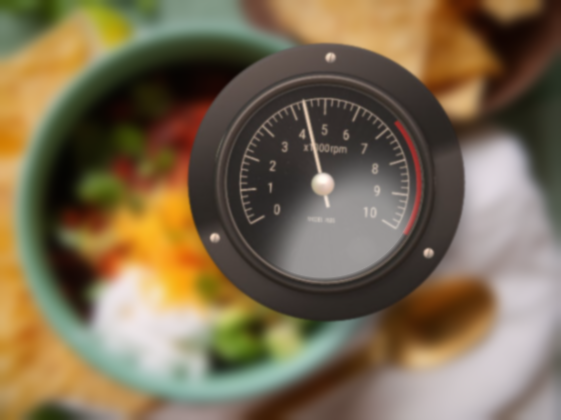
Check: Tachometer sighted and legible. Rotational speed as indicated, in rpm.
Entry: 4400 rpm
